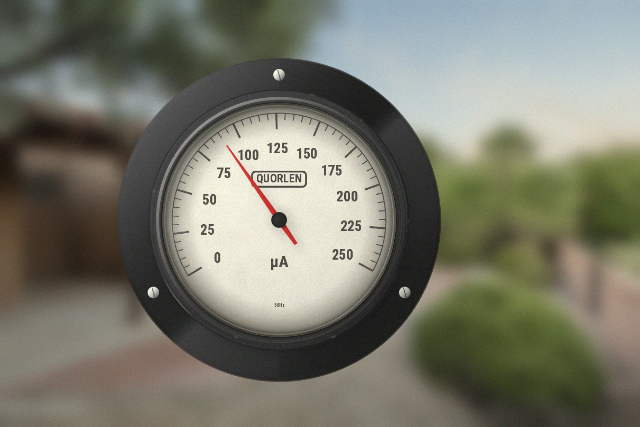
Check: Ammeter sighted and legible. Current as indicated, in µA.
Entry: 90 µA
